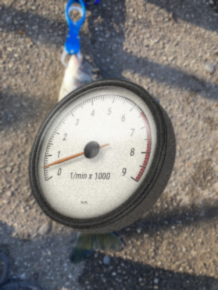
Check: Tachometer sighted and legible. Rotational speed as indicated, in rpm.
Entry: 500 rpm
